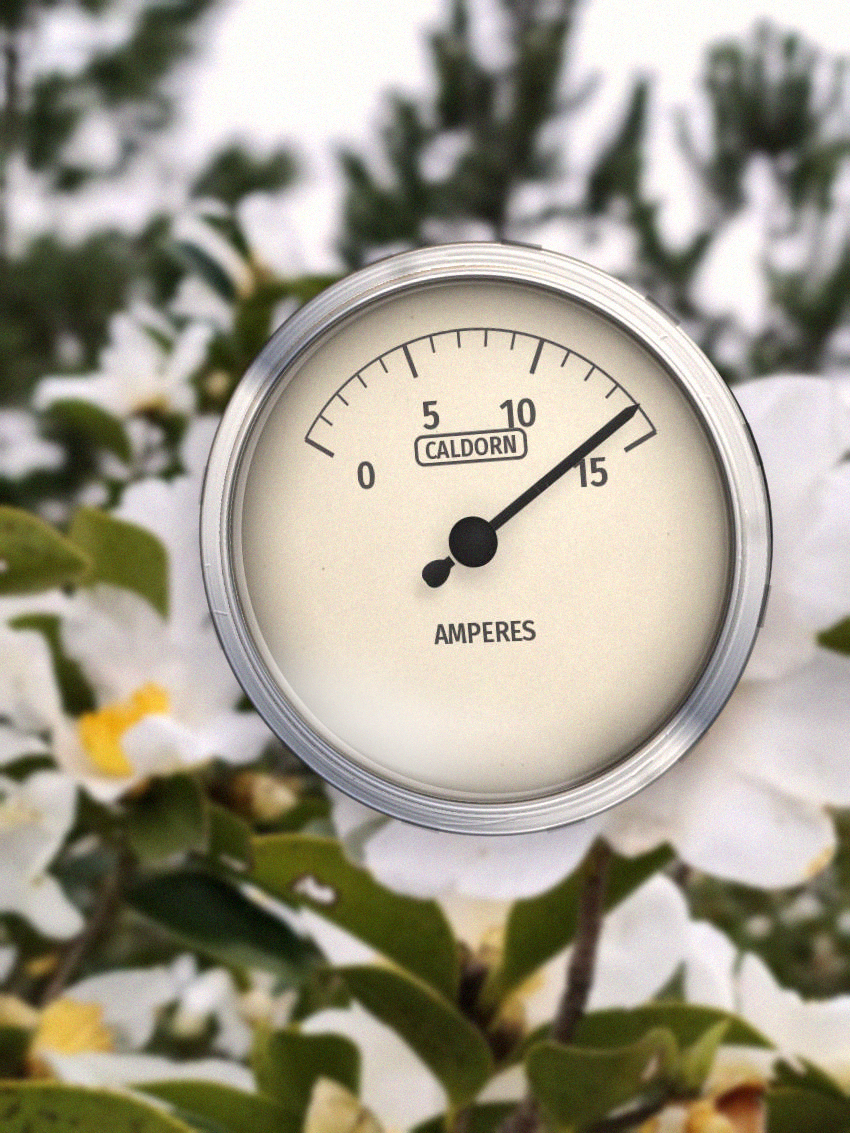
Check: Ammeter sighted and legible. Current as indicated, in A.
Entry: 14 A
